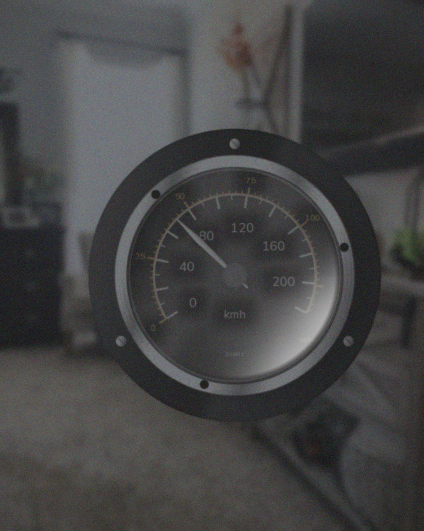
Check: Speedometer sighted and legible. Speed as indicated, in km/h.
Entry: 70 km/h
